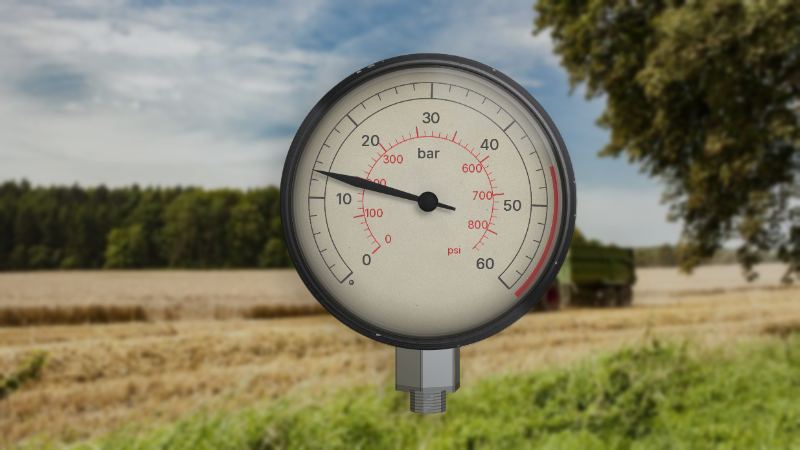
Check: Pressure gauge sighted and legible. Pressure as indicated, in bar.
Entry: 13 bar
